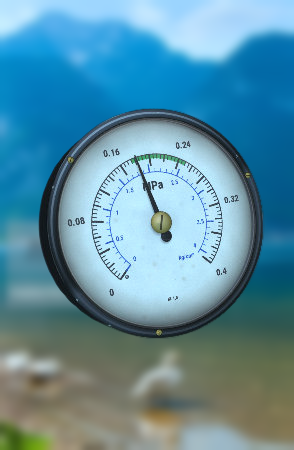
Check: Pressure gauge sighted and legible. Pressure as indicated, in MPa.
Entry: 0.18 MPa
